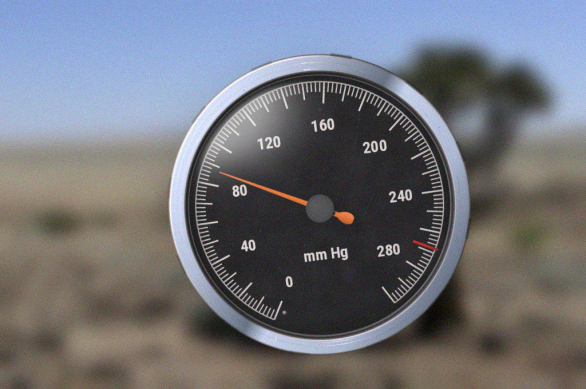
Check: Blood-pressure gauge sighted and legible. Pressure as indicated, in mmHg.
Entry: 88 mmHg
